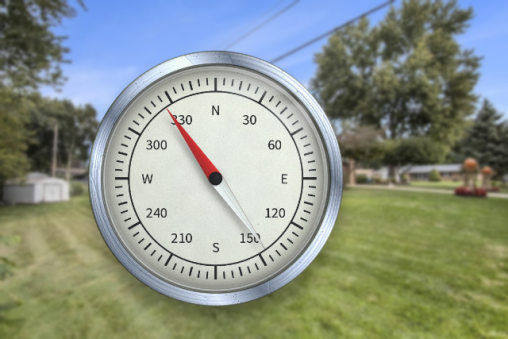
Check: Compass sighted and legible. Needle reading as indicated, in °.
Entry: 325 °
